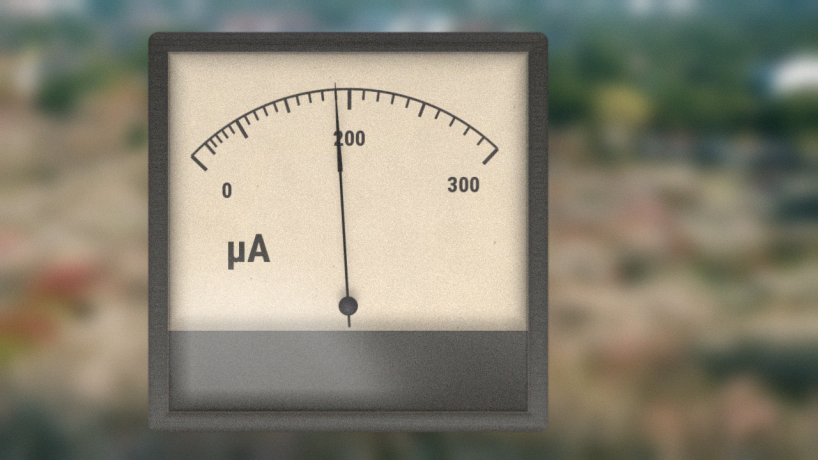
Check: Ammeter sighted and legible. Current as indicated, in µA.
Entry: 190 µA
